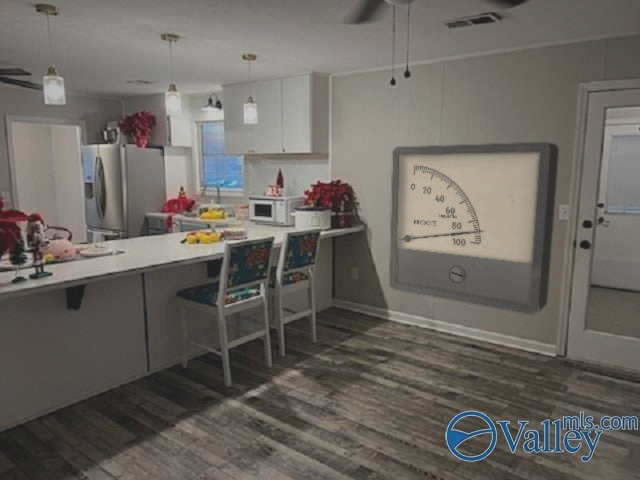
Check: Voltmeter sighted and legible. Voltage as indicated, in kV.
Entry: 90 kV
